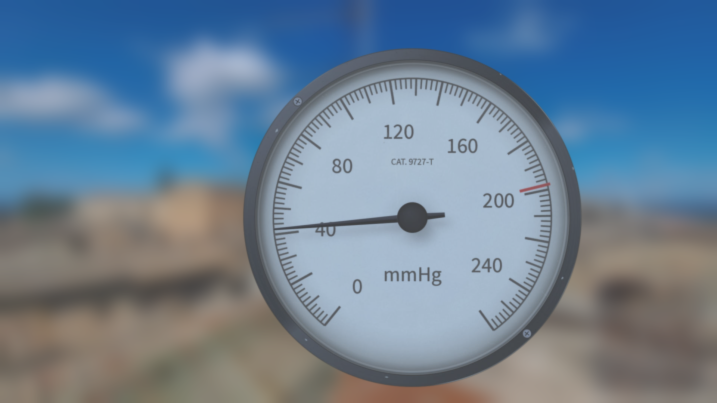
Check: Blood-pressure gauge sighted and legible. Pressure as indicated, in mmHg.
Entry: 42 mmHg
